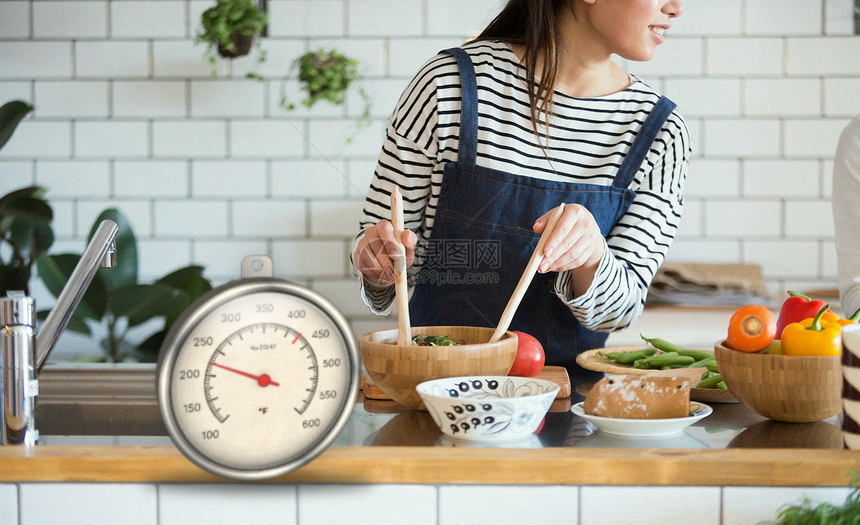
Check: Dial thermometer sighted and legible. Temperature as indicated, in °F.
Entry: 225 °F
